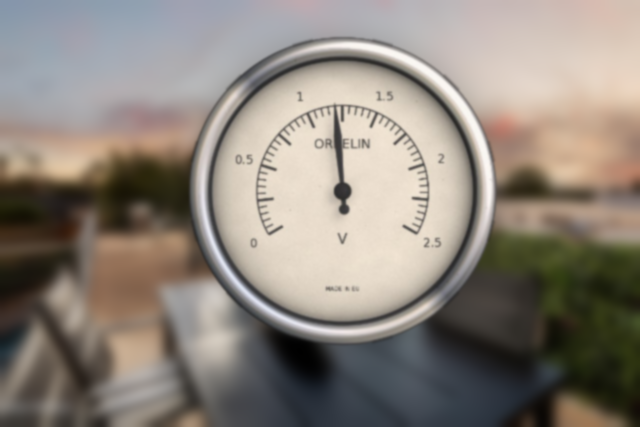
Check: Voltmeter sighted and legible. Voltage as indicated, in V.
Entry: 1.2 V
